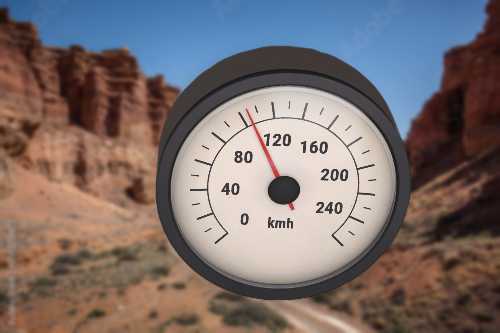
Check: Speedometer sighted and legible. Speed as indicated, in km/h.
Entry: 105 km/h
